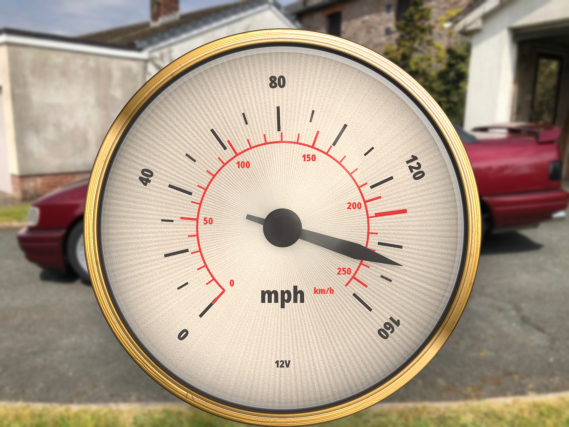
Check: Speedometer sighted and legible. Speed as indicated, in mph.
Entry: 145 mph
